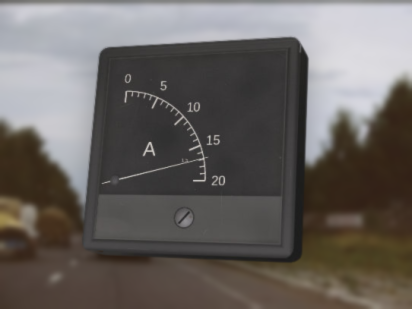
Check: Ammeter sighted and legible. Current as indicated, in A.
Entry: 17 A
